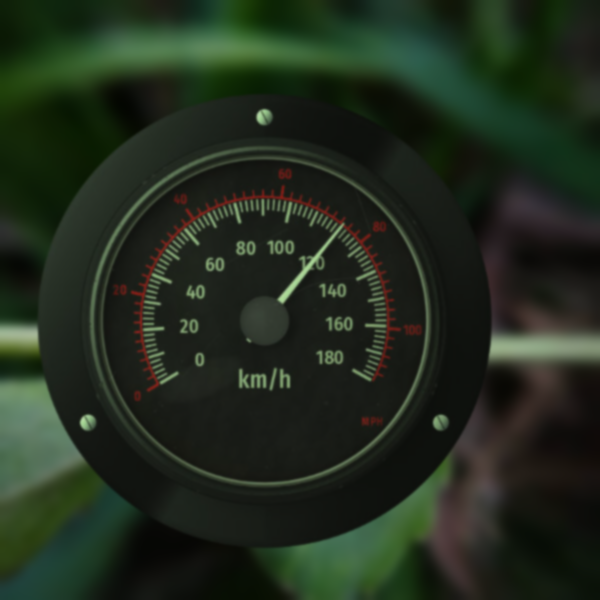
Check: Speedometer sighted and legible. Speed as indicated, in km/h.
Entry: 120 km/h
